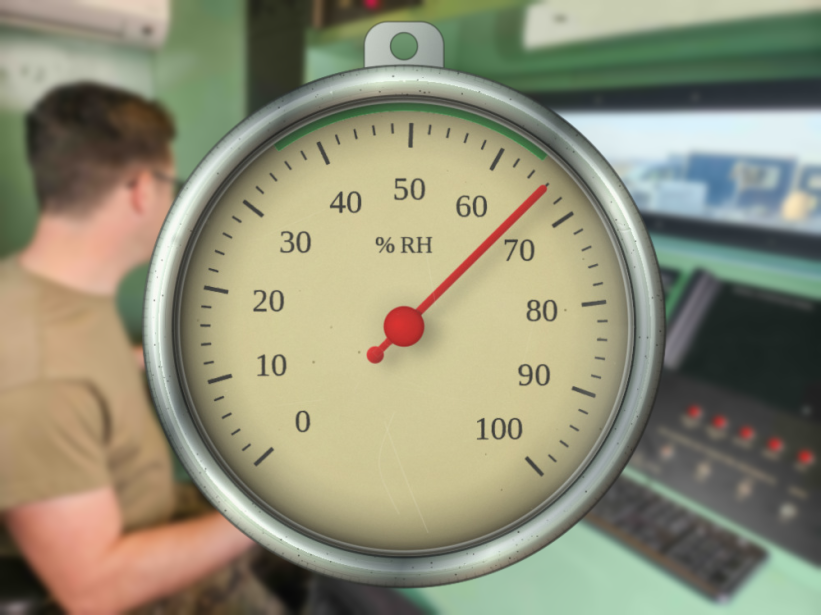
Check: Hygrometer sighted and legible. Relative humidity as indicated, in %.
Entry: 66 %
